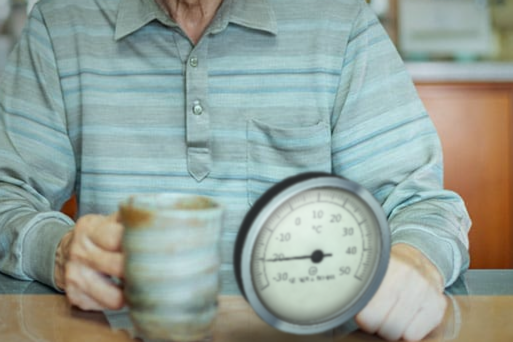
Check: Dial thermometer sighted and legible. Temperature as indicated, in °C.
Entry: -20 °C
